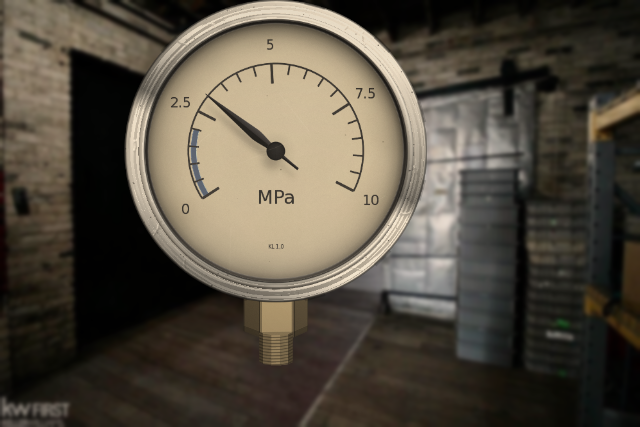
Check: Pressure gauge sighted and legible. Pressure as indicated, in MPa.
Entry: 3 MPa
